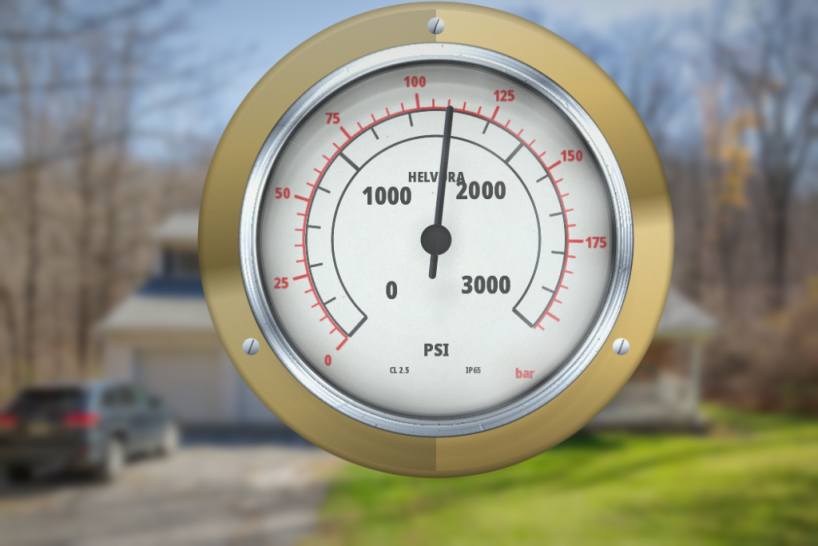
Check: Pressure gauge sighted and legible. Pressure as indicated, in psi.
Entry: 1600 psi
